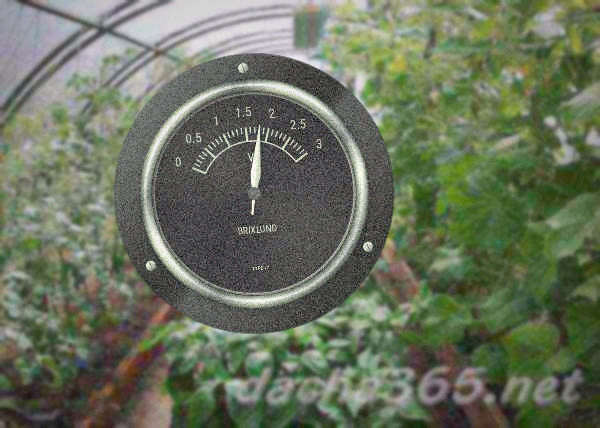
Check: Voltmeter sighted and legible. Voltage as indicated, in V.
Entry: 1.8 V
